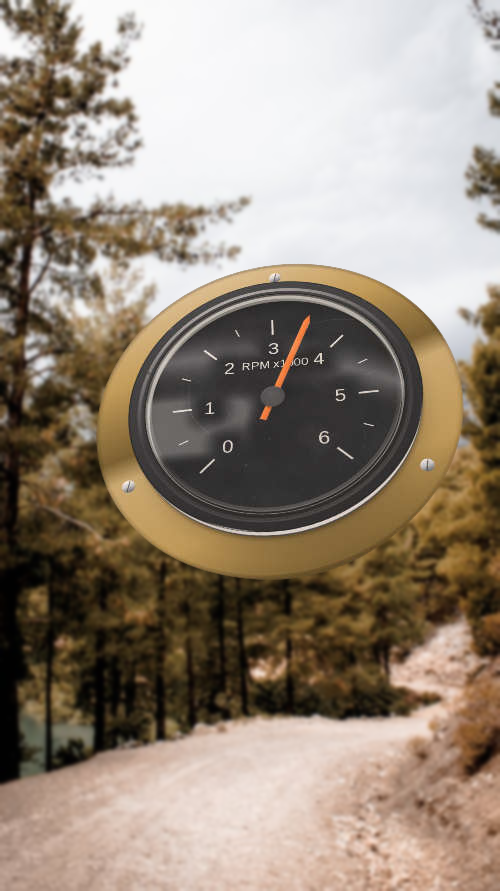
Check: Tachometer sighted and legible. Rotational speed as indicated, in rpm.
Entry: 3500 rpm
